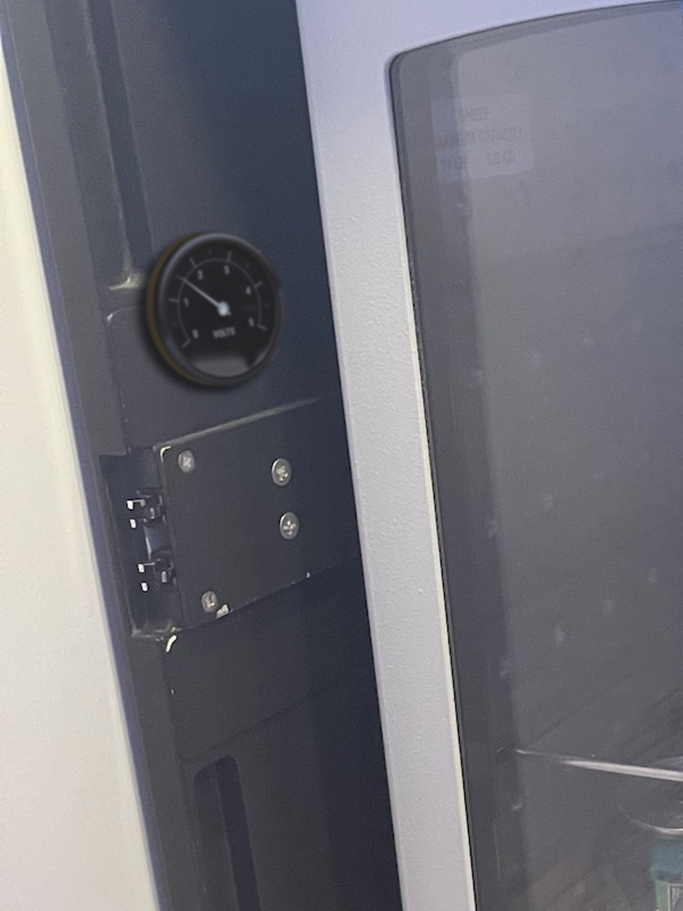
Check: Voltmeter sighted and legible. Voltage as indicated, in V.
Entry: 1.5 V
